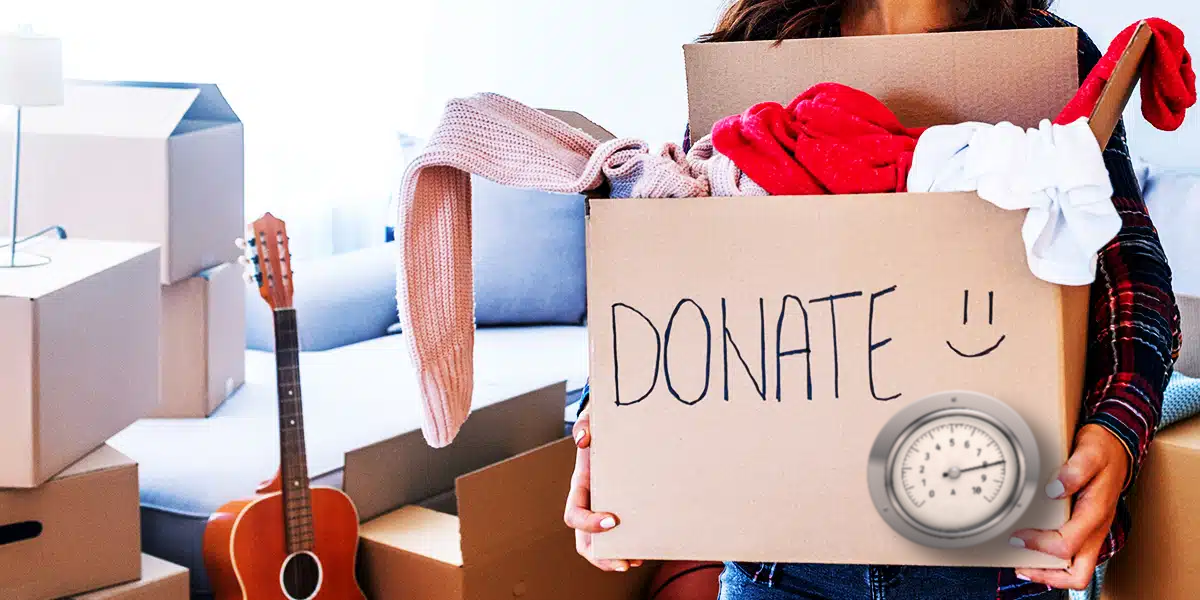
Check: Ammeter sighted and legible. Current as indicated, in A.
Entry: 8 A
